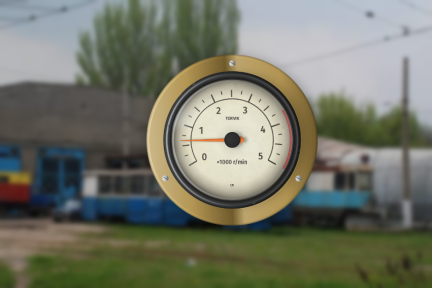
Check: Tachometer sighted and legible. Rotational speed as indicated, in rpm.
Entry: 625 rpm
